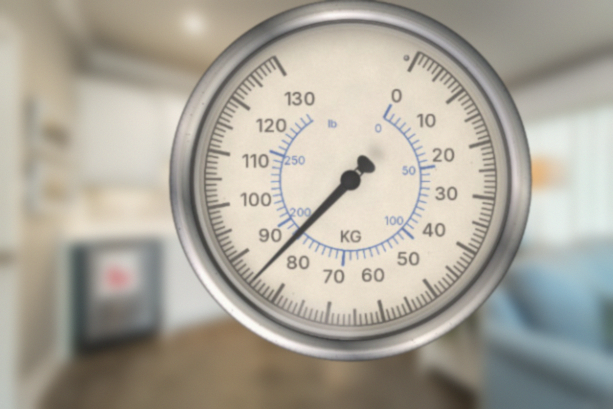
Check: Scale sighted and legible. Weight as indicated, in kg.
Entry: 85 kg
